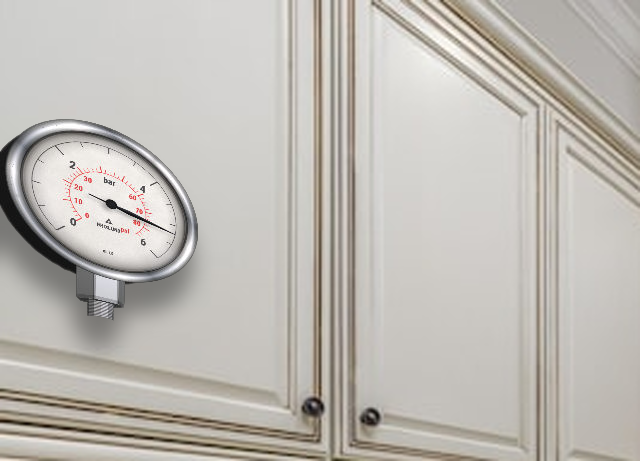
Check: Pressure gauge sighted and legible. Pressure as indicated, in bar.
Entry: 5.25 bar
